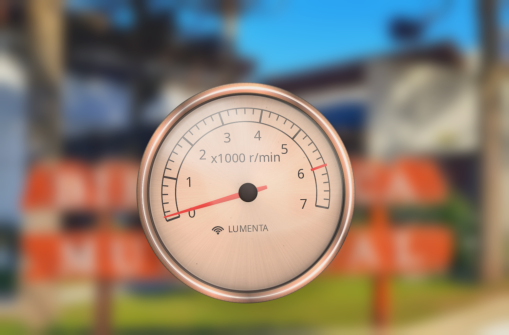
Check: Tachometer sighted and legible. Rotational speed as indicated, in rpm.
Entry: 100 rpm
